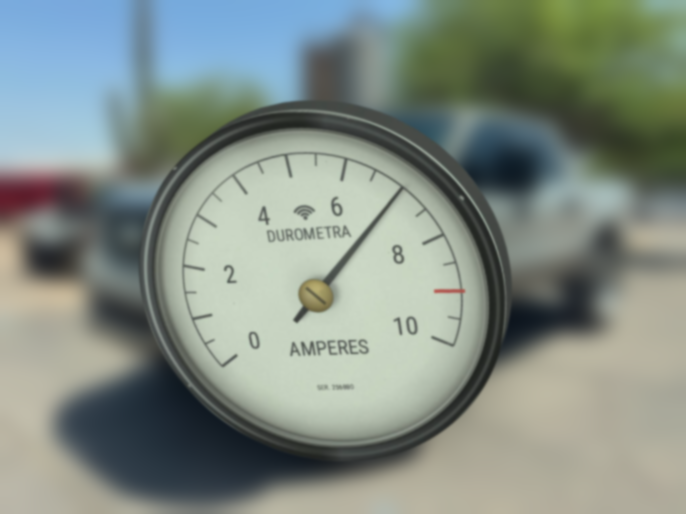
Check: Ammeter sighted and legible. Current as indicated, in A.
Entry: 7 A
